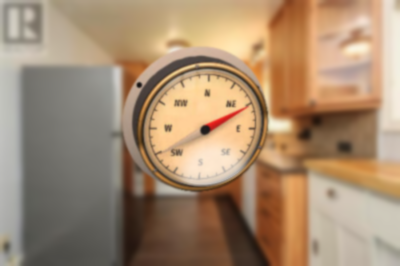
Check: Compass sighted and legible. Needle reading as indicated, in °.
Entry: 60 °
